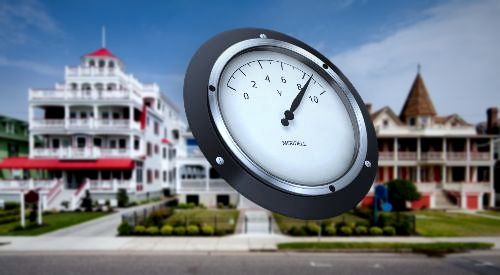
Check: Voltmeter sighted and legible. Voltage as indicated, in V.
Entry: 8.5 V
